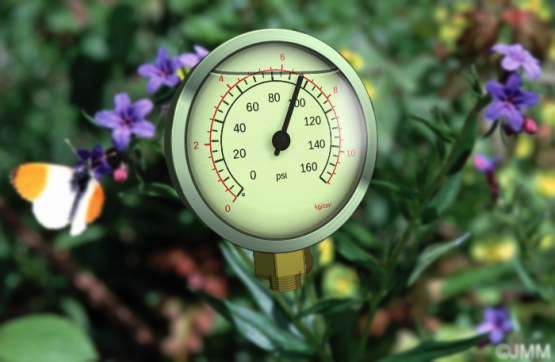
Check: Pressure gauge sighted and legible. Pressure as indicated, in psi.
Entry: 95 psi
